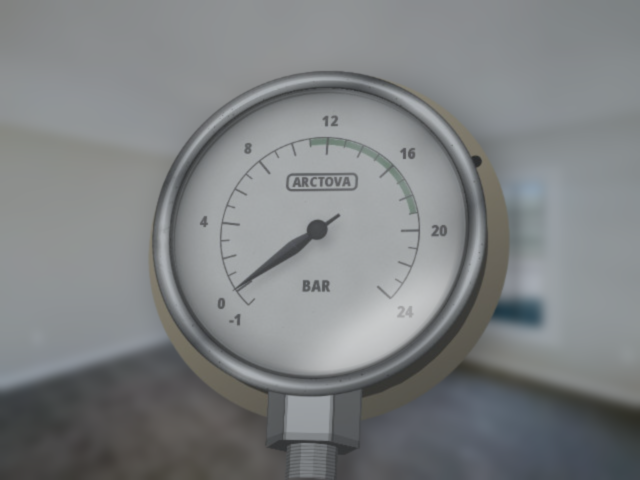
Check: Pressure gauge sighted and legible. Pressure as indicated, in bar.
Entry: 0 bar
